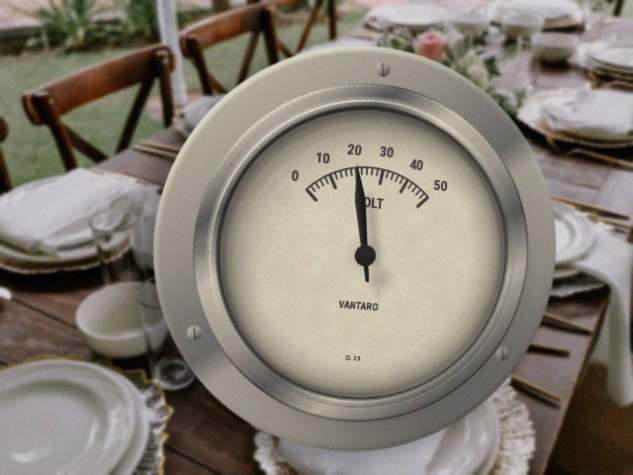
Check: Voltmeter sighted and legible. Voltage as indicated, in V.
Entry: 20 V
